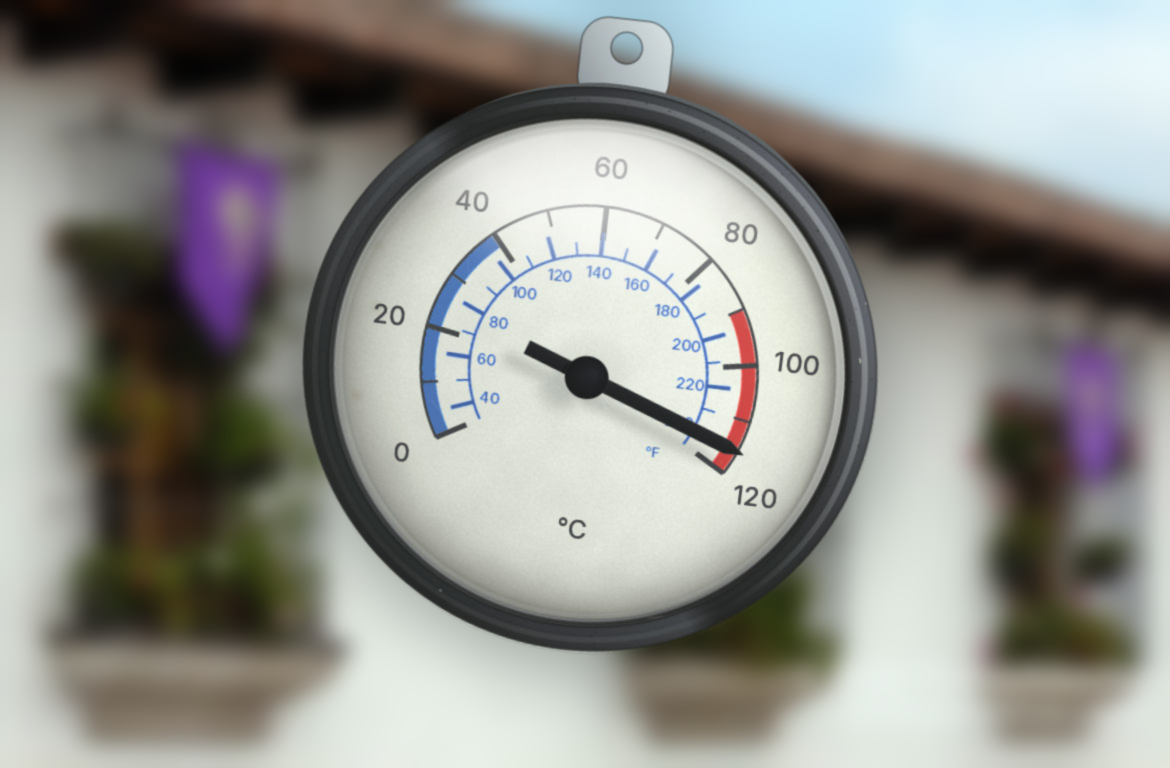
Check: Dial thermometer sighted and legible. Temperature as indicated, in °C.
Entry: 115 °C
